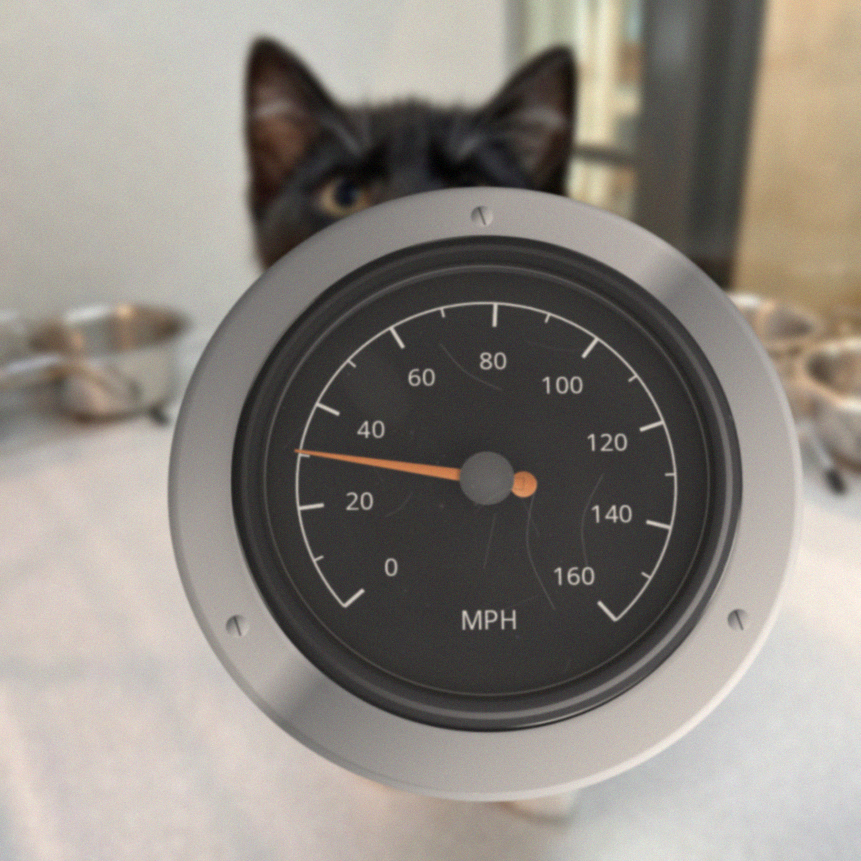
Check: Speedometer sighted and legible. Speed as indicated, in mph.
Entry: 30 mph
